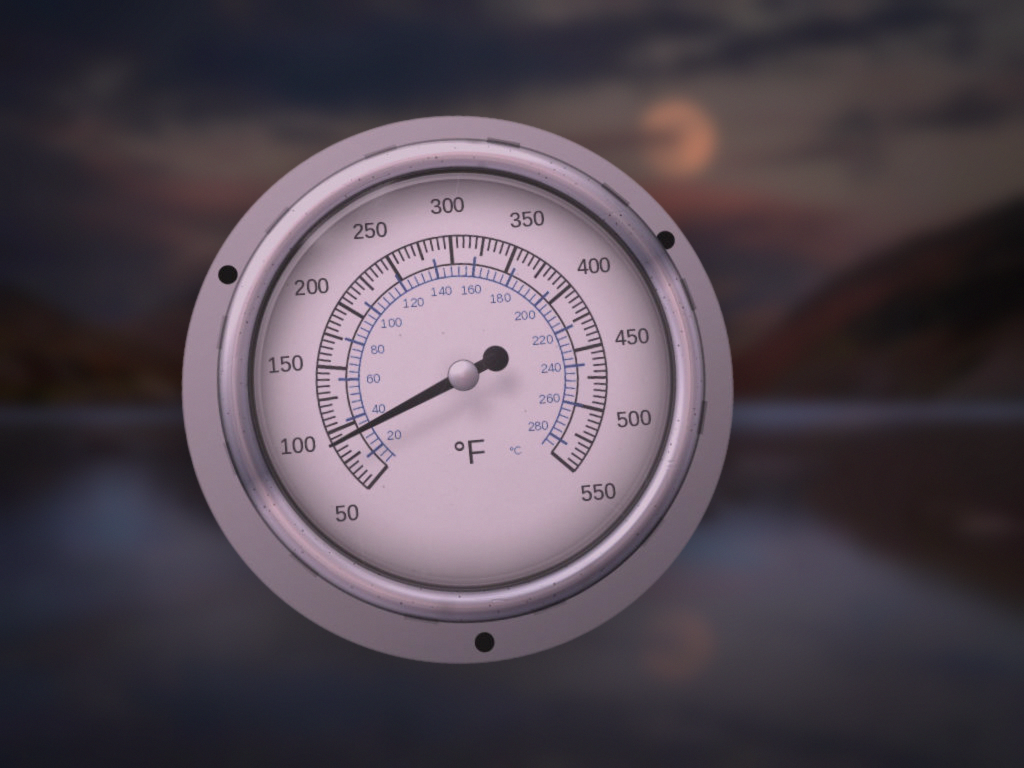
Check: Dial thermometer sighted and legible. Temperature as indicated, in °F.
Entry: 90 °F
